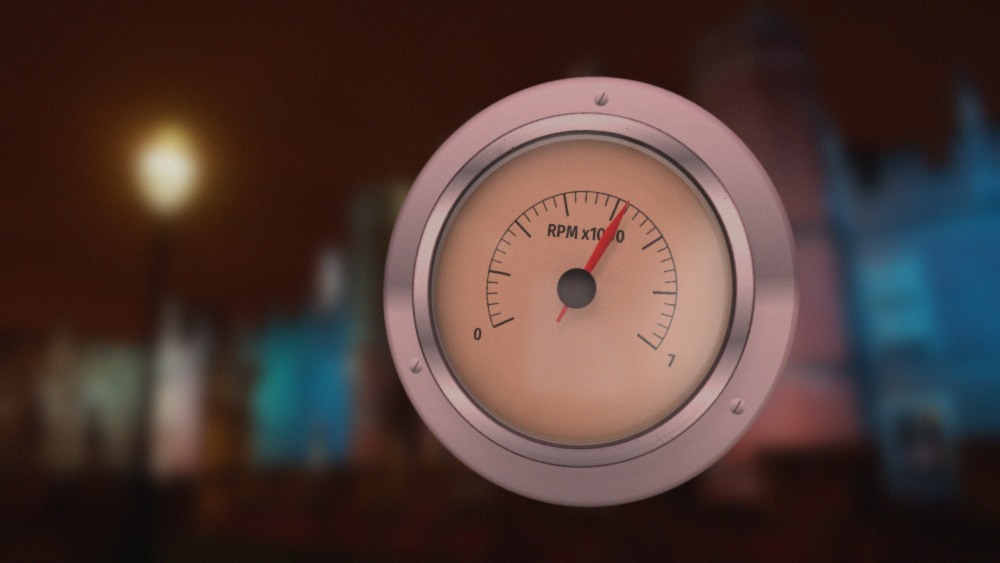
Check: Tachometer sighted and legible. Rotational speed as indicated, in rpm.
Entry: 4200 rpm
